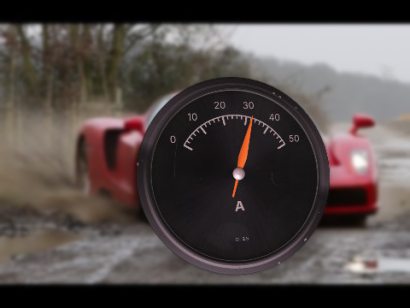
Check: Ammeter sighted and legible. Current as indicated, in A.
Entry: 32 A
